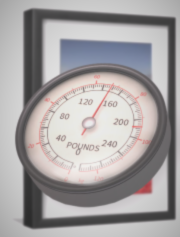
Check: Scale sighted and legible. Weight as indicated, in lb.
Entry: 150 lb
